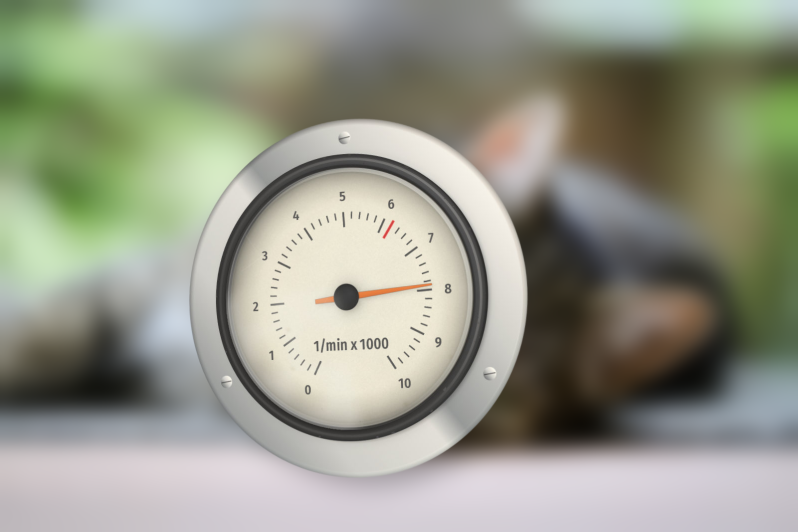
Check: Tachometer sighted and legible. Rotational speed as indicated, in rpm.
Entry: 7900 rpm
